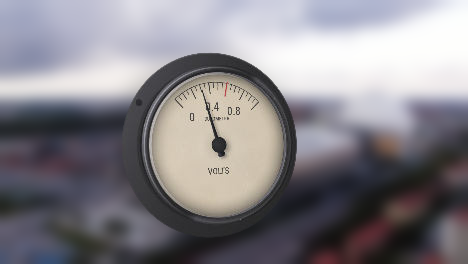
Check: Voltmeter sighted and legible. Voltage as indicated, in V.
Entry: 0.3 V
